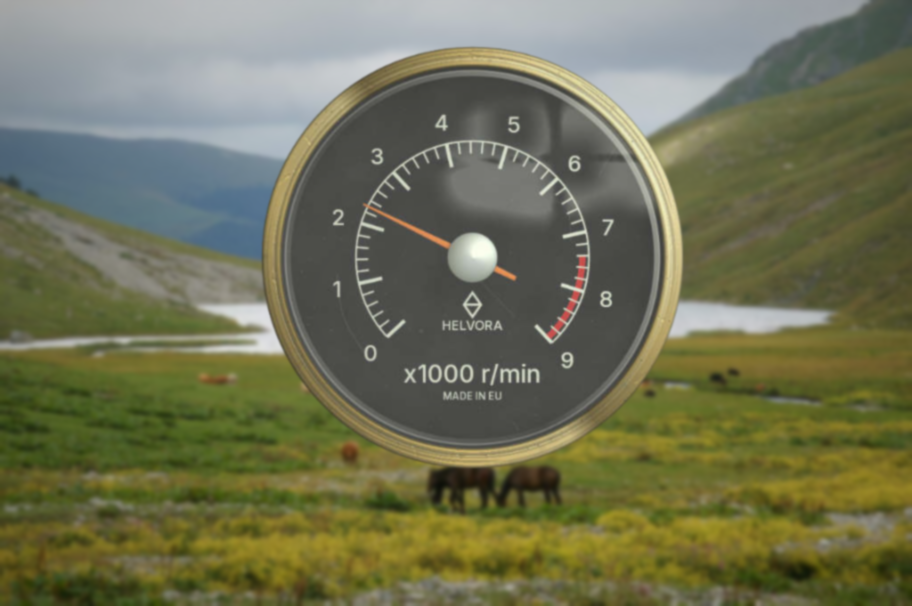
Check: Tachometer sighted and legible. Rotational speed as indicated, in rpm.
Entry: 2300 rpm
